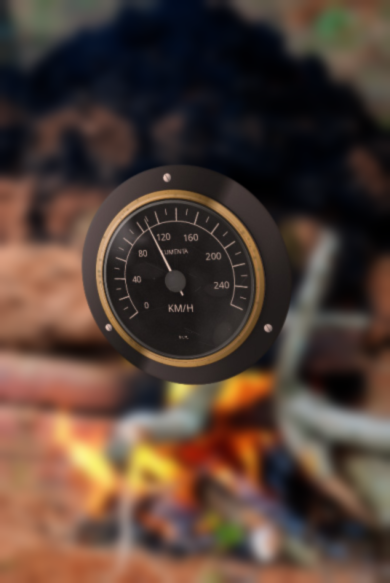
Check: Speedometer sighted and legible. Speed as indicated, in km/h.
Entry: 110 km/h
